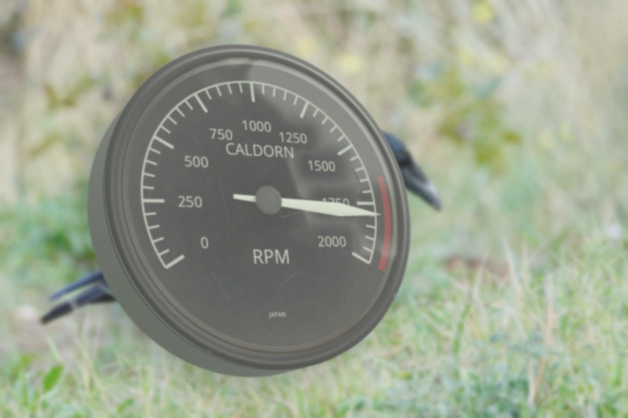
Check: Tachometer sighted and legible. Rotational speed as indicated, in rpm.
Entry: 1800 rpm
